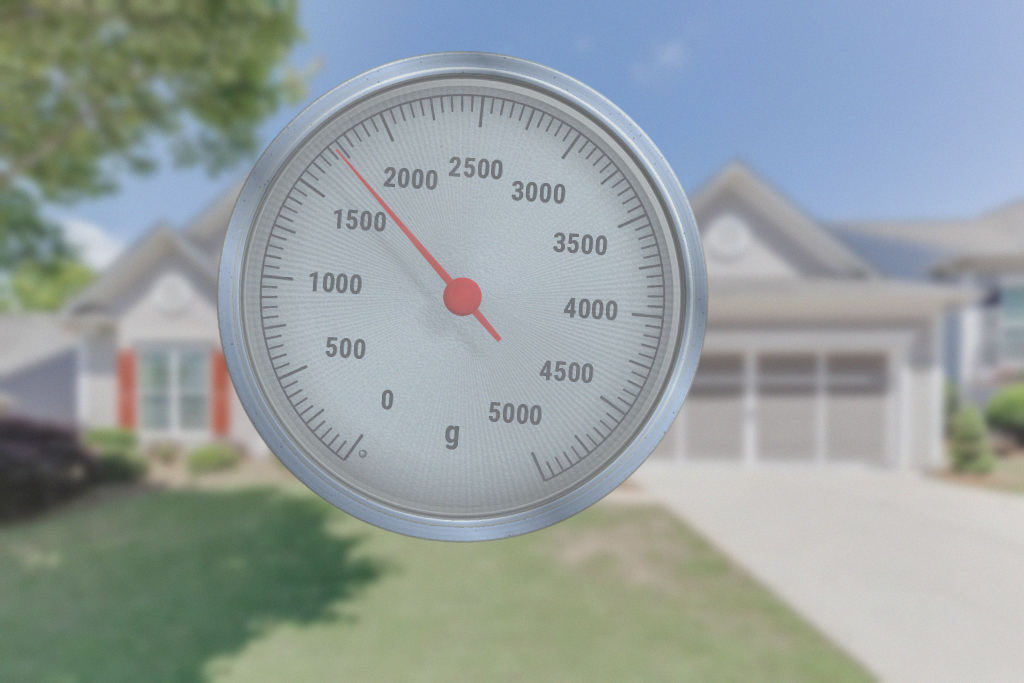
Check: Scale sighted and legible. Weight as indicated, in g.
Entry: 1725 g
